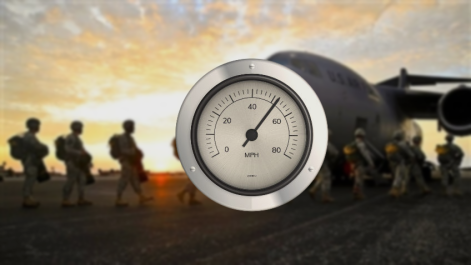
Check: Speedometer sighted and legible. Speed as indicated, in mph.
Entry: 52 mph
